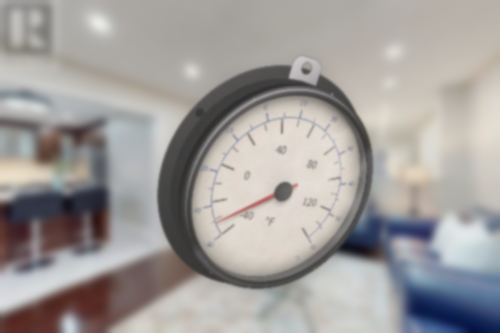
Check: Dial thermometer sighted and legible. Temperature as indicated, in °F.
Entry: -30 °F
